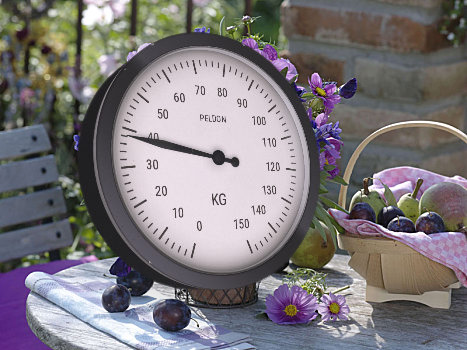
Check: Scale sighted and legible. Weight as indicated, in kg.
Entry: 38 kg
